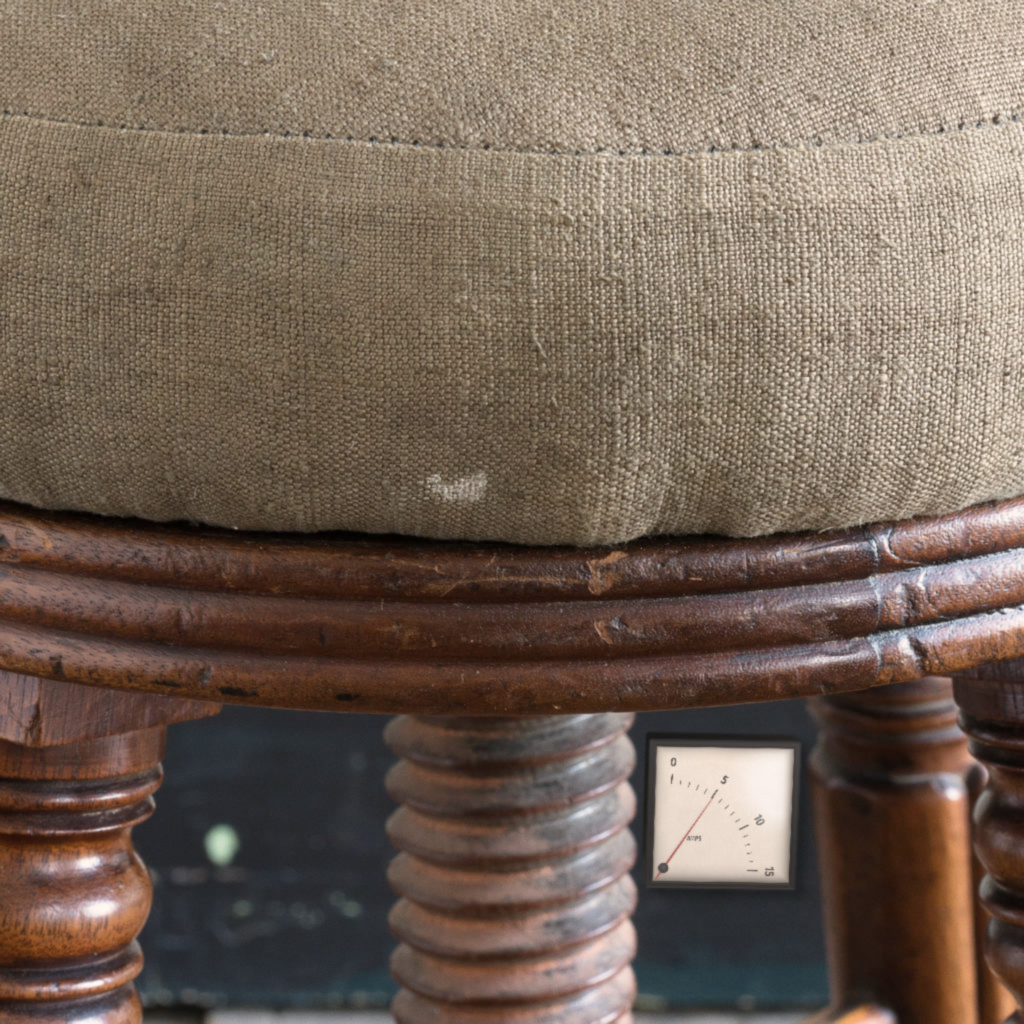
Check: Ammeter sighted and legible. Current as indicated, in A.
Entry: 5 A
